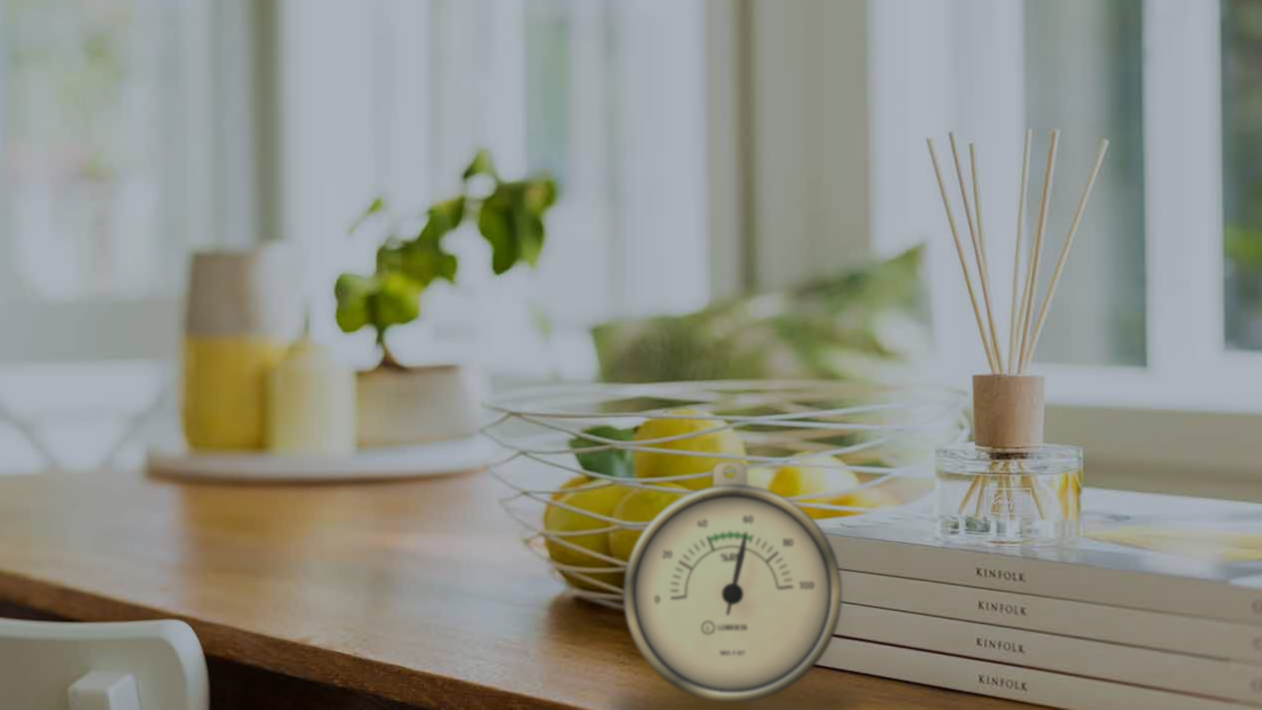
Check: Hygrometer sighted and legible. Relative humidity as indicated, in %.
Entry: 60 %
